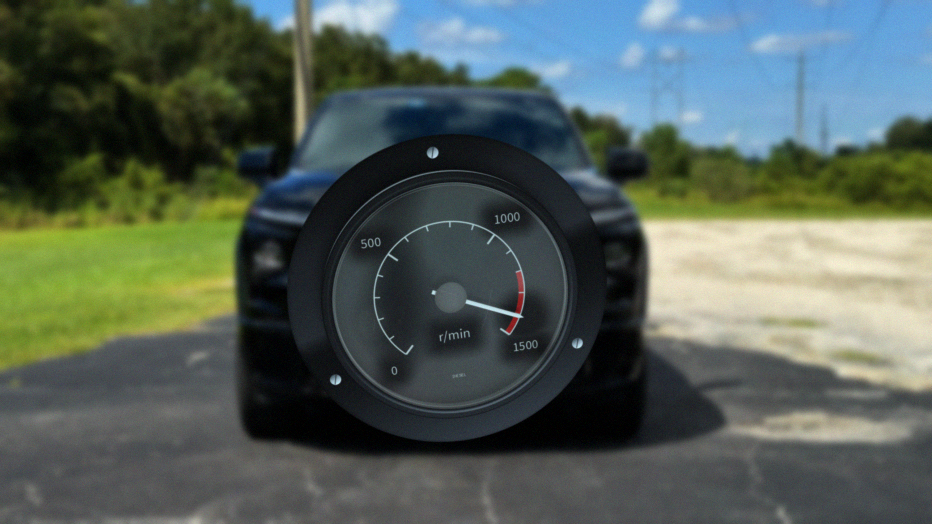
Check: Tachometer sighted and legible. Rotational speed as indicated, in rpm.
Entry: 1400 rpm
